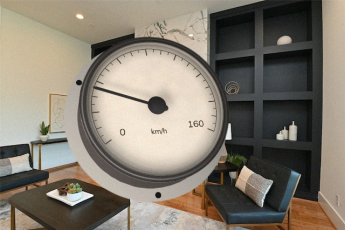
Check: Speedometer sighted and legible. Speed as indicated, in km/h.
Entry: 35 km/h
